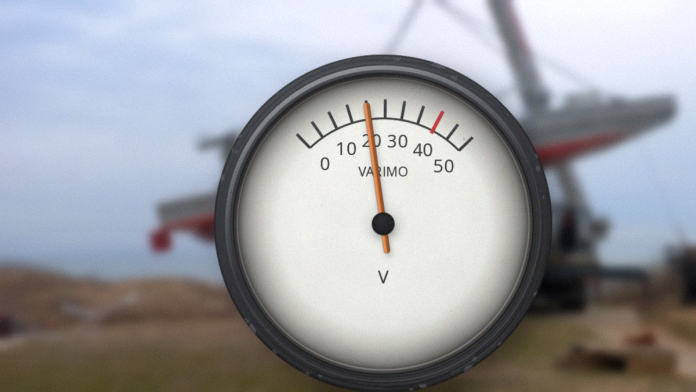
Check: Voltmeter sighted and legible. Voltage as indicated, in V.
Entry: 20 V
